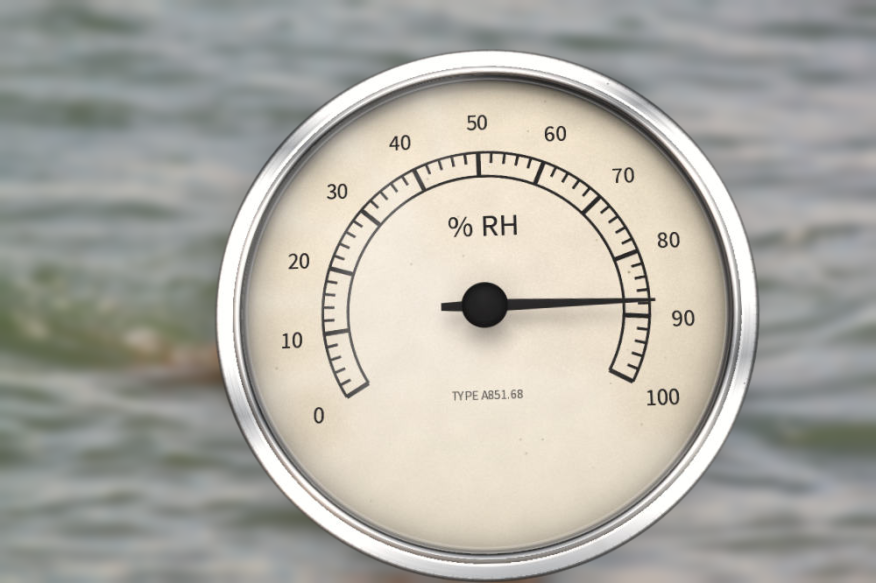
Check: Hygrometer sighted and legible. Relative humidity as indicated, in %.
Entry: 88 %
